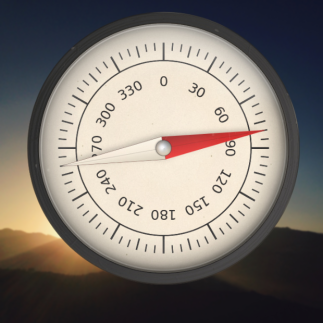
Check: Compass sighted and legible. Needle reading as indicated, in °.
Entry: 80 °
